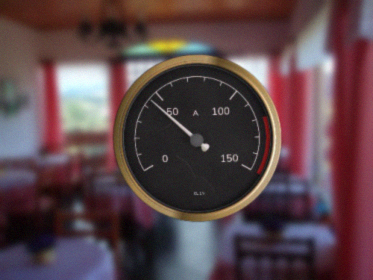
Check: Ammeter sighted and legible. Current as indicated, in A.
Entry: 45 A
